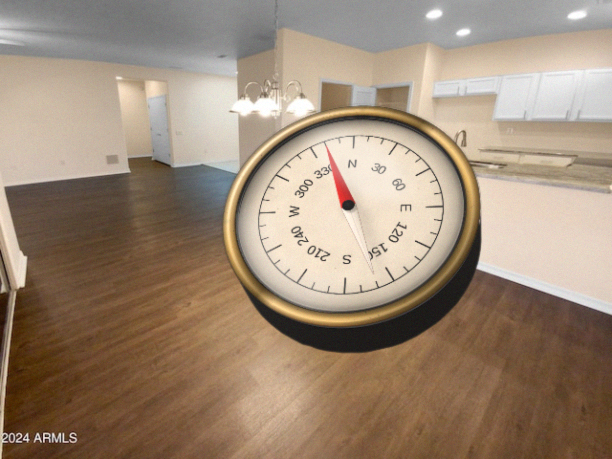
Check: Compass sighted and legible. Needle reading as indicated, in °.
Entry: 340 °
